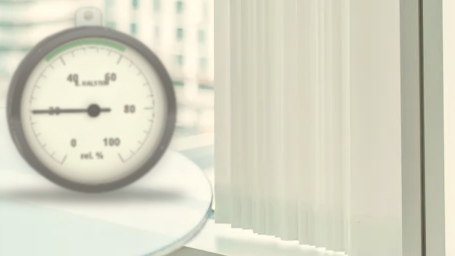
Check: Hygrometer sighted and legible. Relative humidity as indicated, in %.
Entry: 20 %
